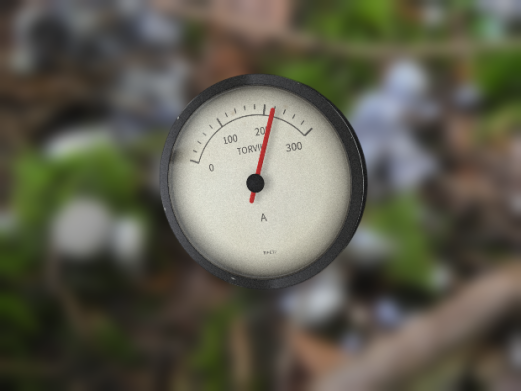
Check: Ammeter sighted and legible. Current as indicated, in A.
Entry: 220 A
